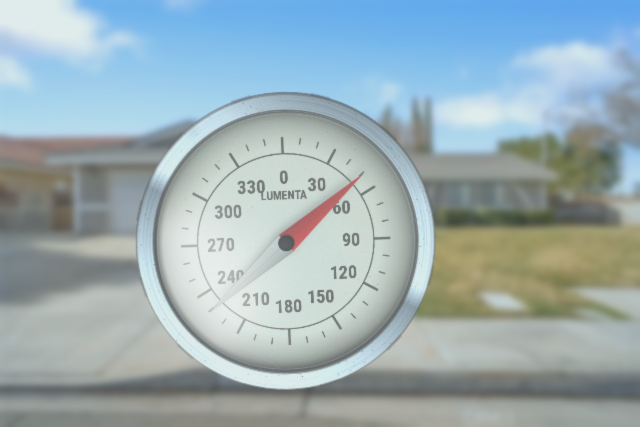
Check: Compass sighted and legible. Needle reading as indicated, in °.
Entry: 50 °
